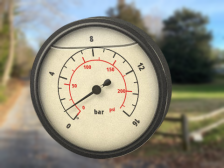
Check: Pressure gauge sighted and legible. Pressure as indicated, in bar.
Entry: 1 bar
